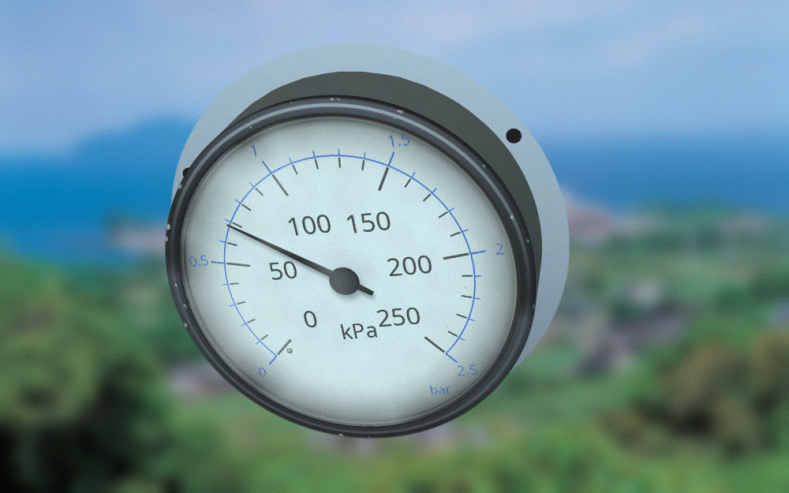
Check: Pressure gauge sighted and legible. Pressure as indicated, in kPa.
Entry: 70 kPa
